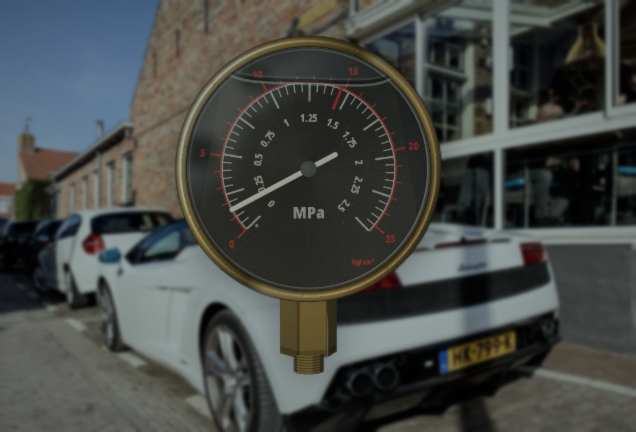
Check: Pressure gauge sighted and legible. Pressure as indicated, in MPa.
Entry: 0.15 MPa
